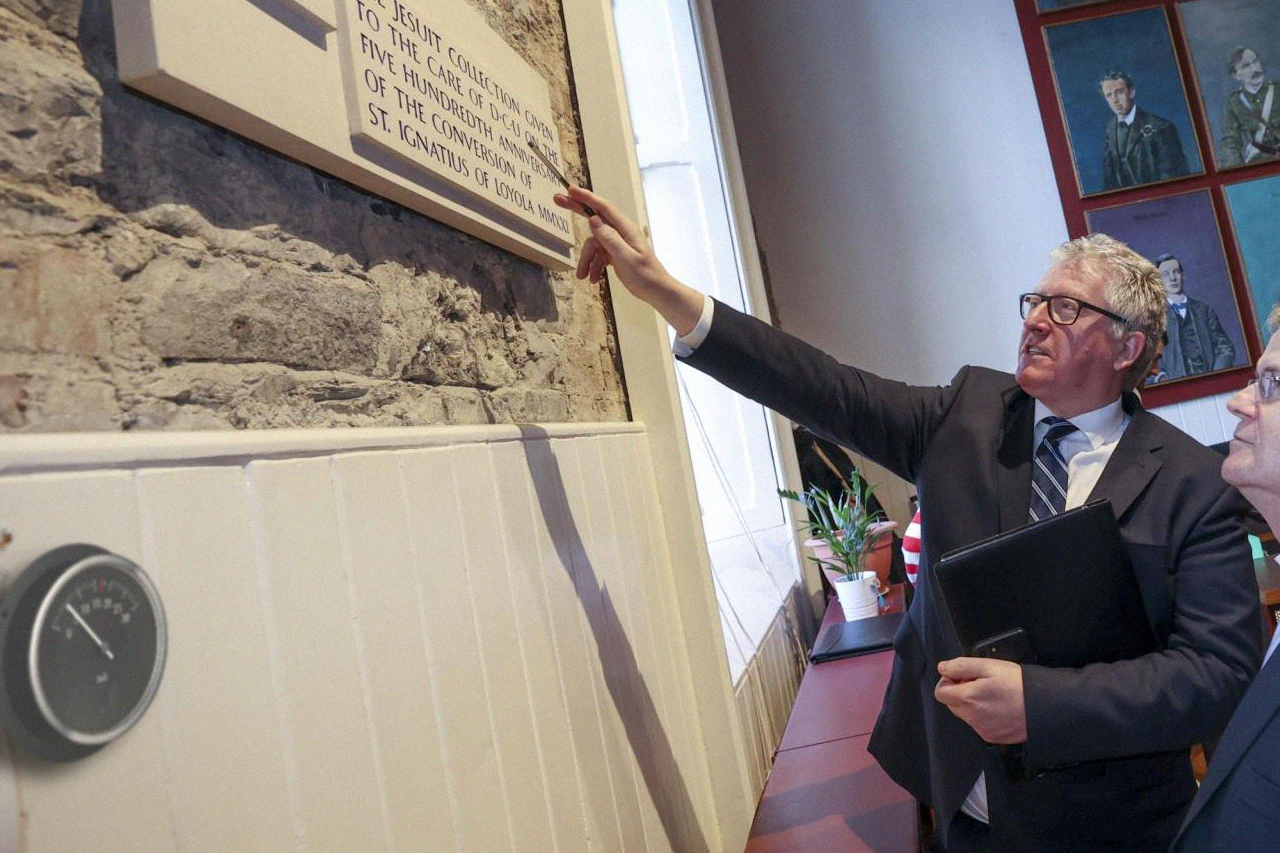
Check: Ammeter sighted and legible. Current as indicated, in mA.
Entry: 5 mA
